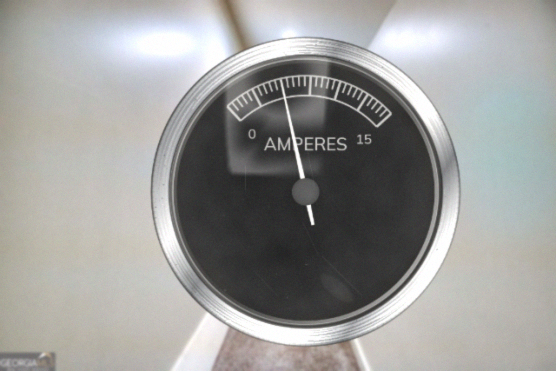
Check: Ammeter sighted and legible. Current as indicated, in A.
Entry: 5 A
